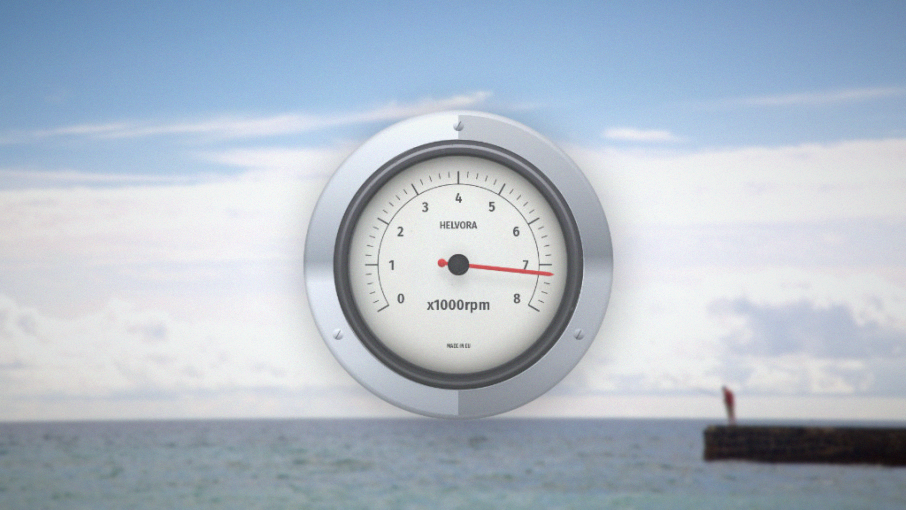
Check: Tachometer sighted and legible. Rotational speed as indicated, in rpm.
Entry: 7200 rpm
